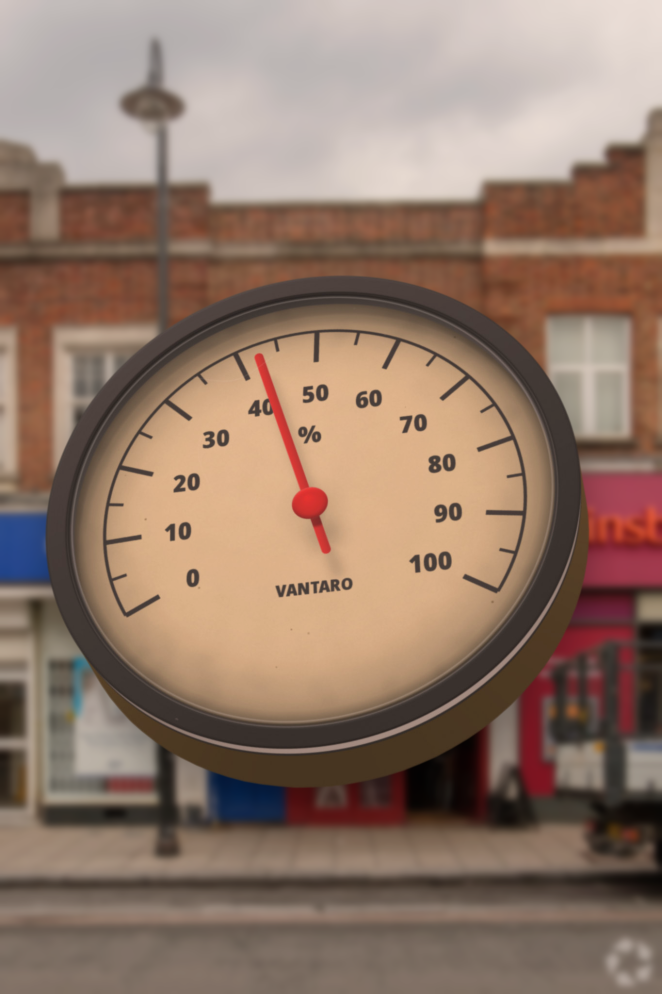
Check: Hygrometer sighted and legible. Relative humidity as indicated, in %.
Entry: 42.5 %
